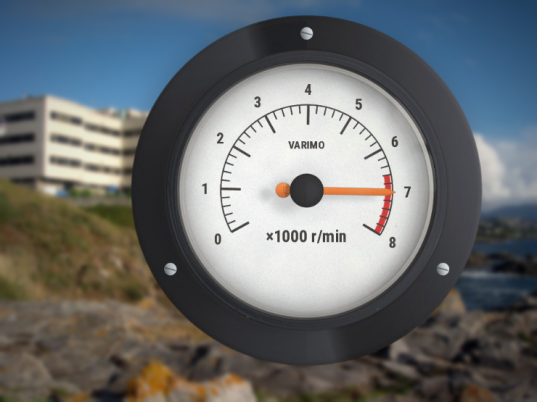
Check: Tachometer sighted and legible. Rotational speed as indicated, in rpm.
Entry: 7000 rpm
